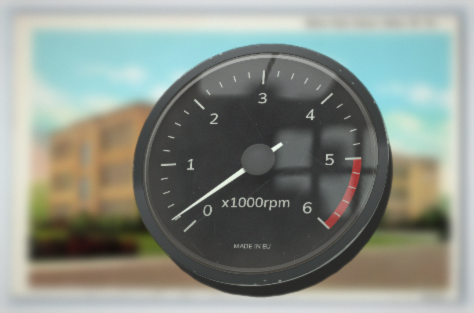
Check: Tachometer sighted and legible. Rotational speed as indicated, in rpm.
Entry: 200 rpm
